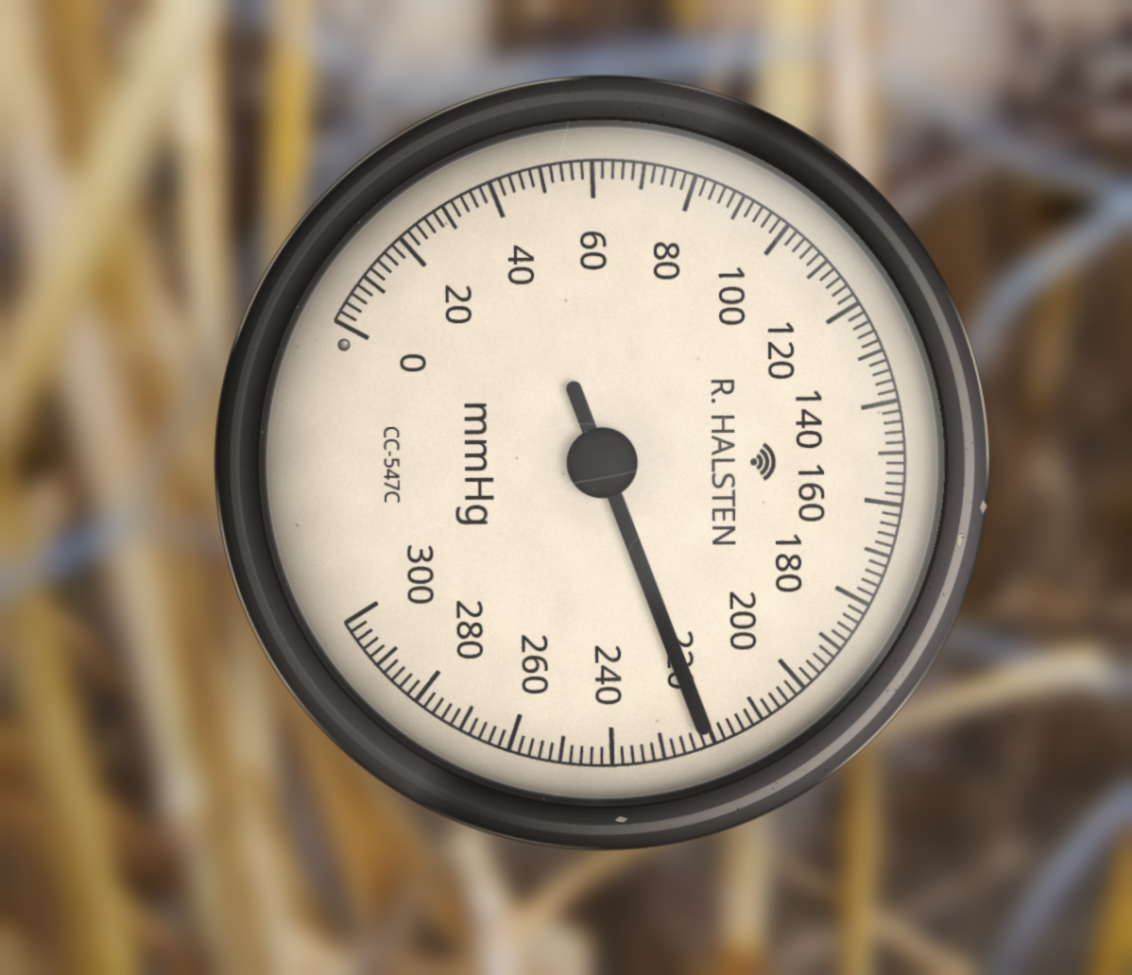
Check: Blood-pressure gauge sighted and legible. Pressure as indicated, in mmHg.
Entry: 221 mmHg
